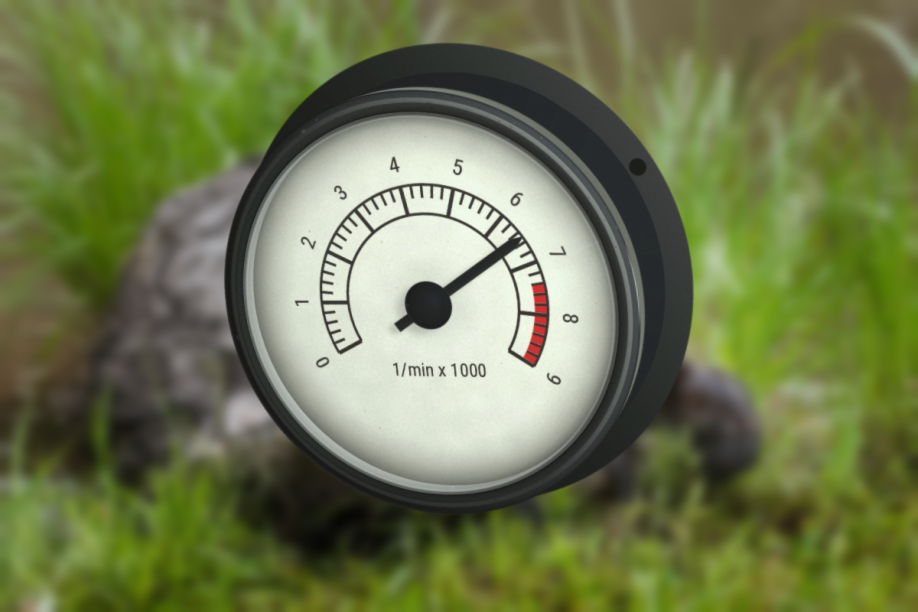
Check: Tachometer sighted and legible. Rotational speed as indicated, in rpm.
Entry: 6500 rpm
